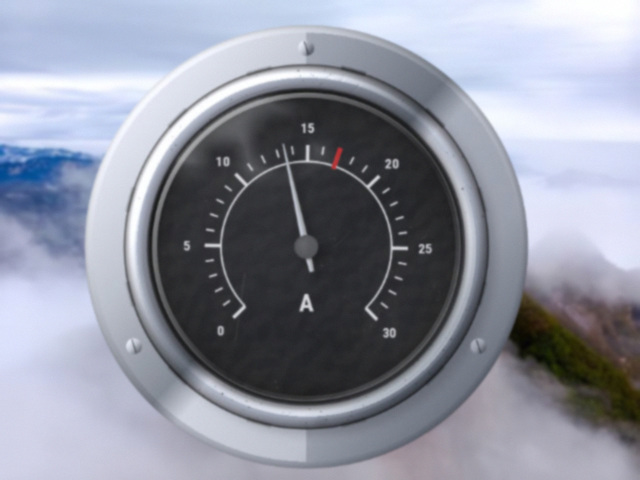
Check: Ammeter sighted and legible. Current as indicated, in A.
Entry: 13.5 A
